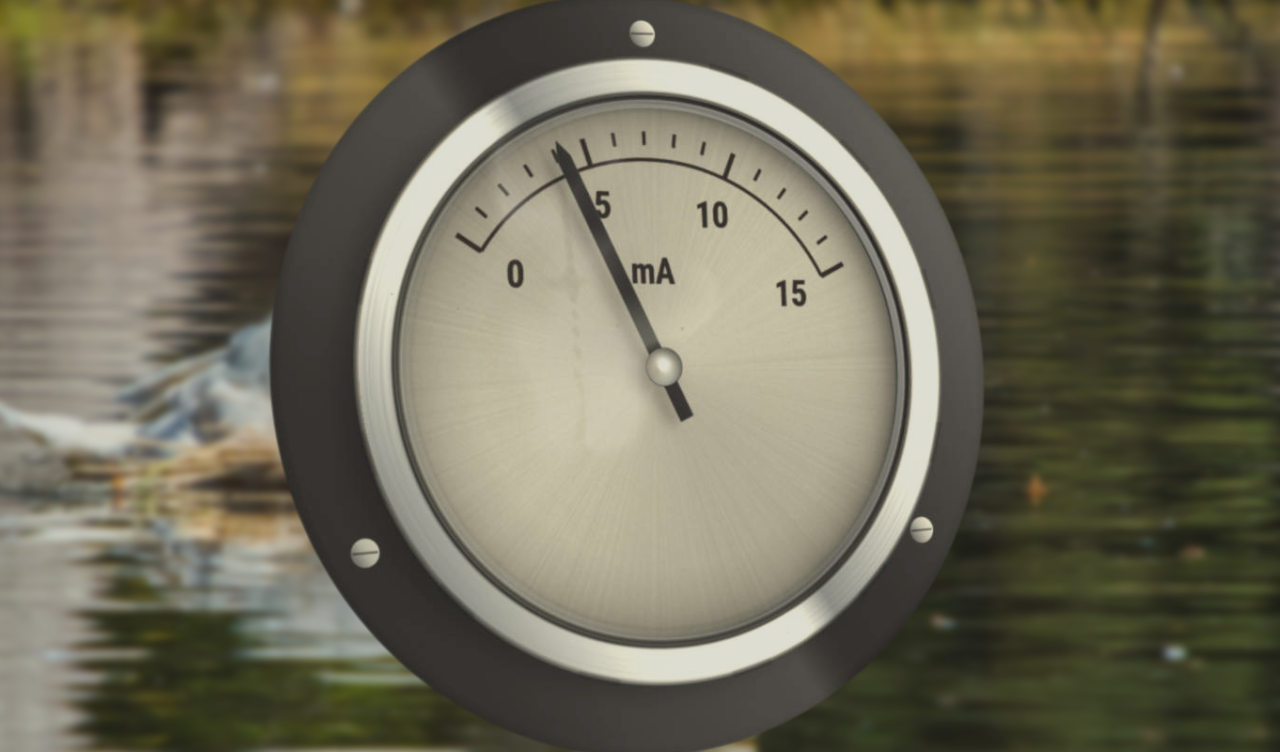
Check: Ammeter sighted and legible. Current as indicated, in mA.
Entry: 4 mA
